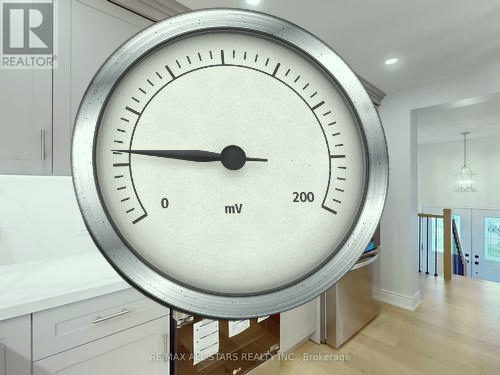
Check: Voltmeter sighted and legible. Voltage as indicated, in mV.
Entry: 30 mV
